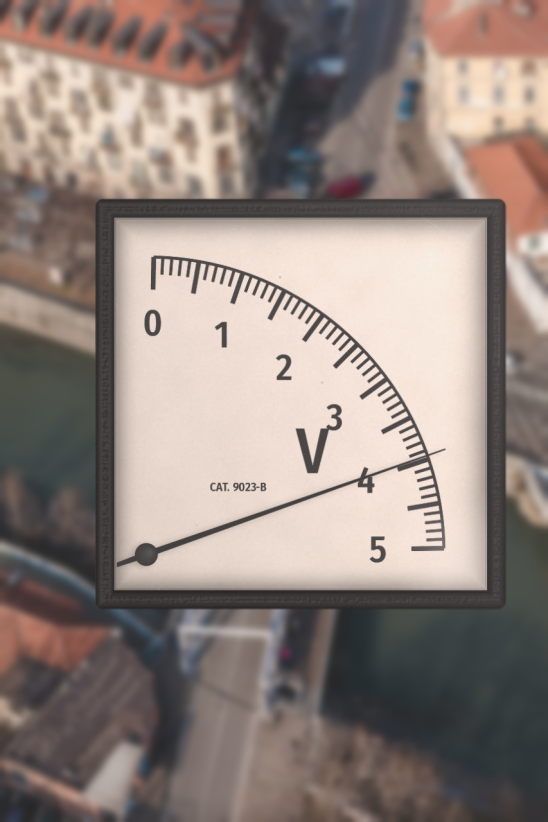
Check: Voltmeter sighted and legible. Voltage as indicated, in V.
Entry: 3.95 V
